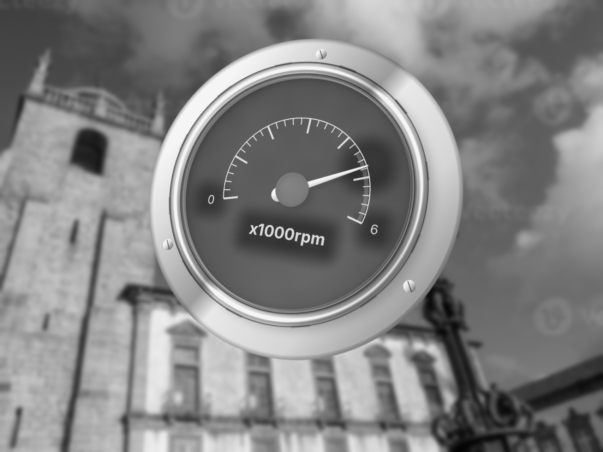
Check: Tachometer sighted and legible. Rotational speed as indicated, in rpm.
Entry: 4800 rpm
